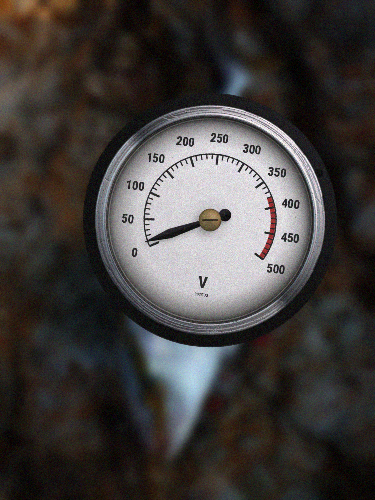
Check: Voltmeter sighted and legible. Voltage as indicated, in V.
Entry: 10 V
